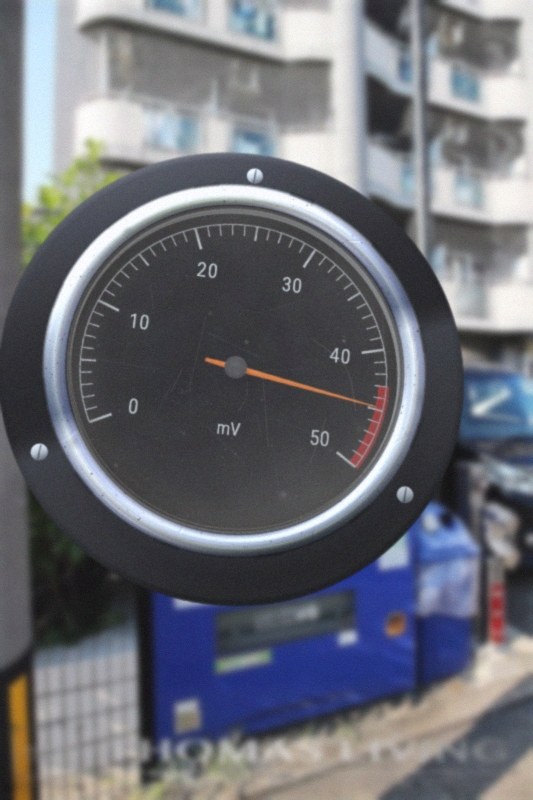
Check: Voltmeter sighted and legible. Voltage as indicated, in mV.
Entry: 45 mV
